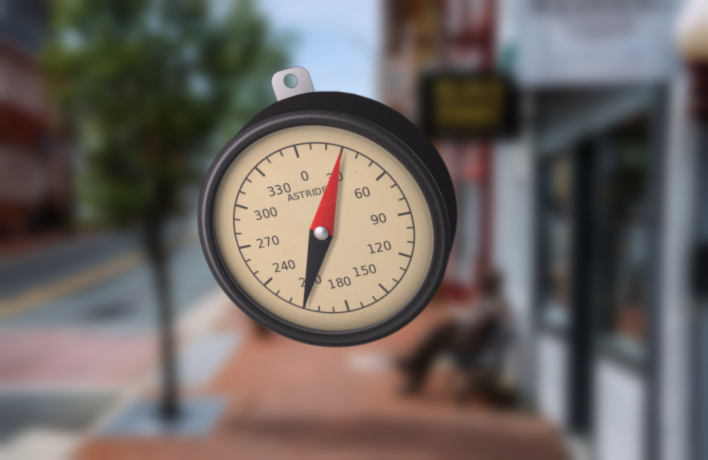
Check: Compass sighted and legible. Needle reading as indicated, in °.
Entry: 30 °
